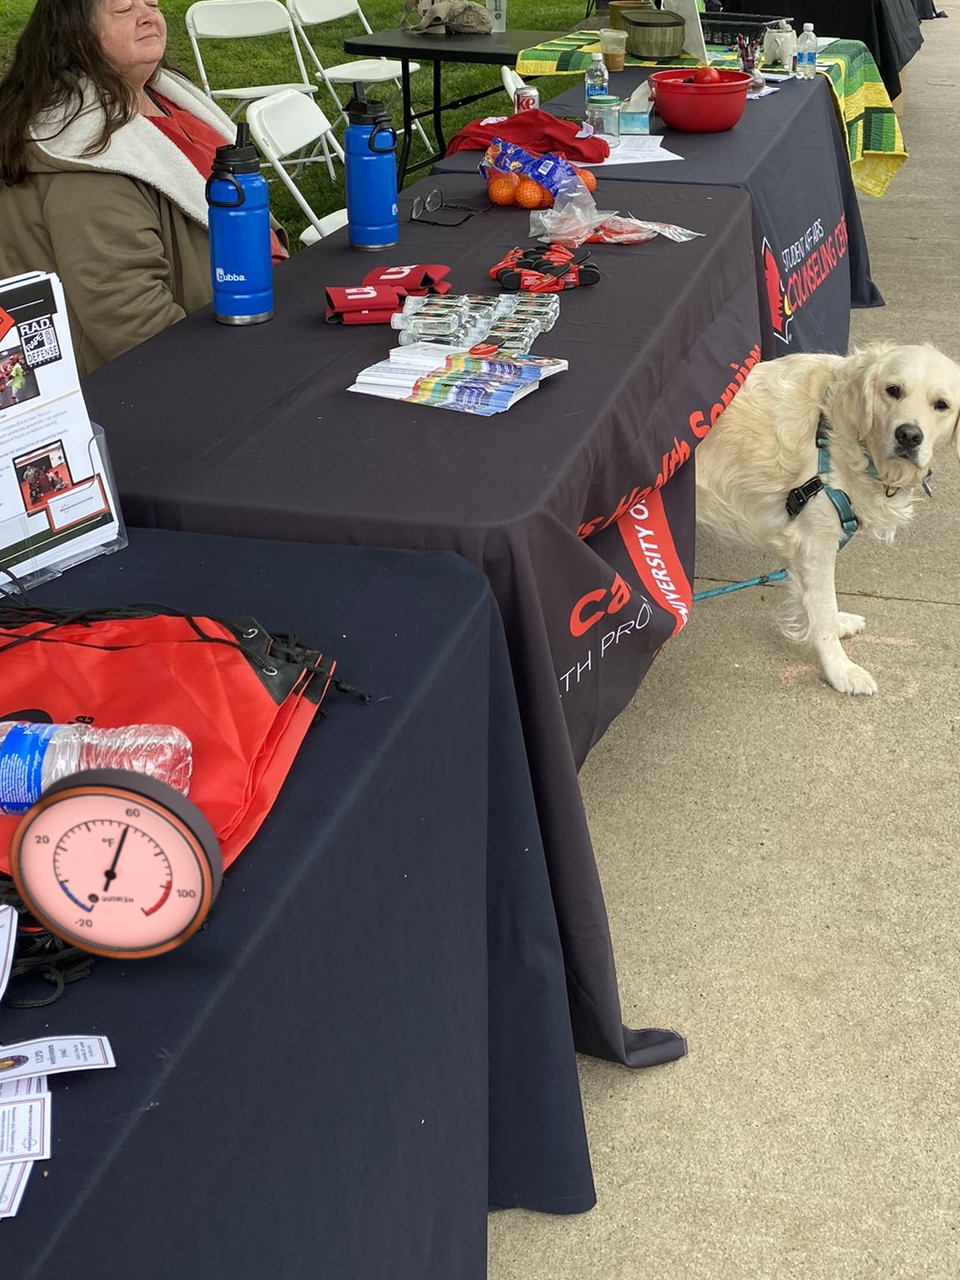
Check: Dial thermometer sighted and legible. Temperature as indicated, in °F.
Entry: 60 °F
